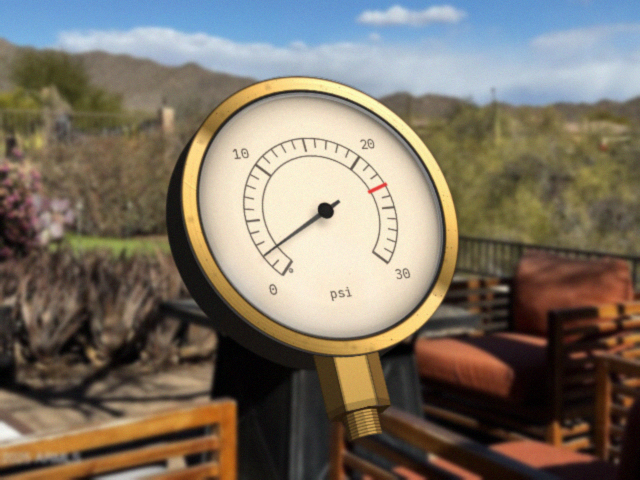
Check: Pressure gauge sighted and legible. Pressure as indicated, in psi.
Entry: 2 psi
